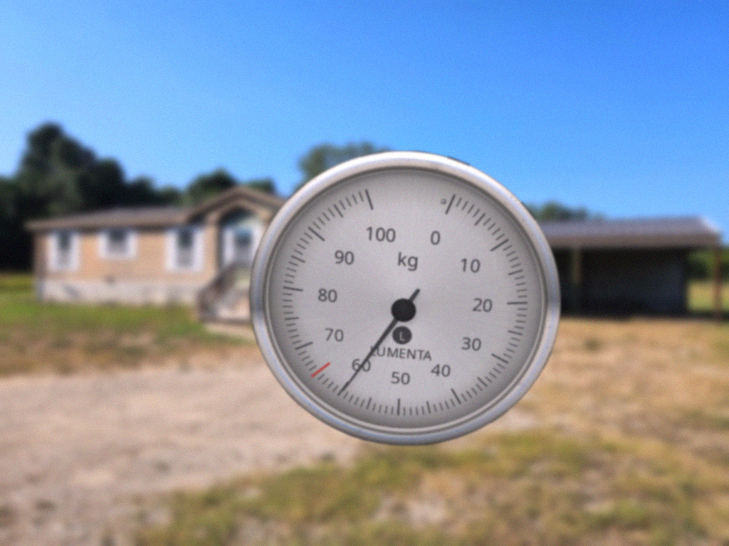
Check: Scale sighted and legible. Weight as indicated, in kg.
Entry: 60 kg
